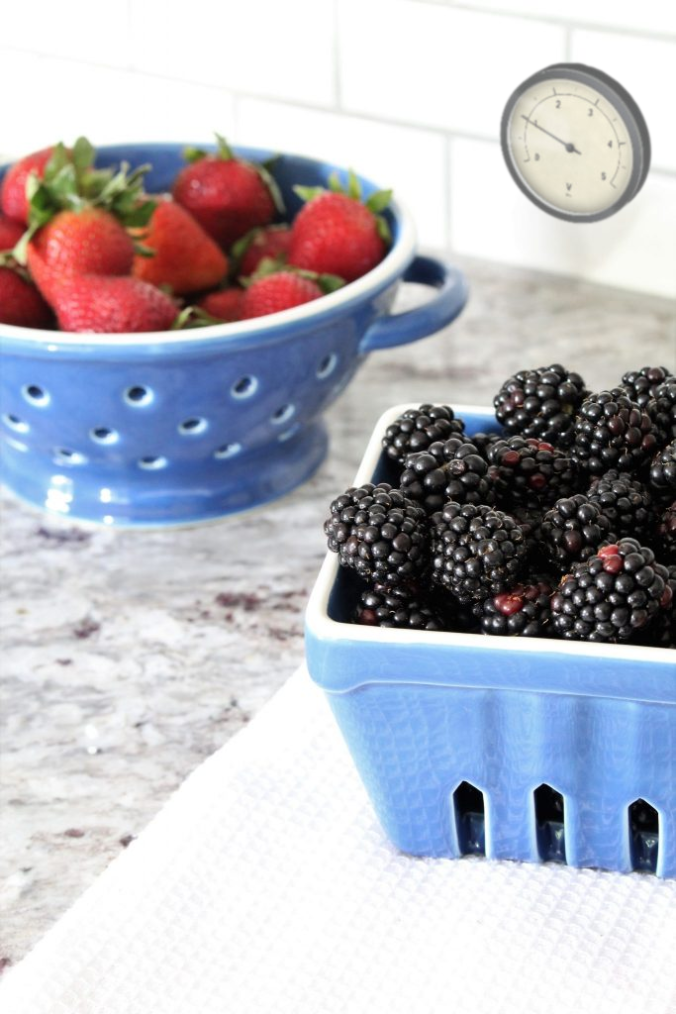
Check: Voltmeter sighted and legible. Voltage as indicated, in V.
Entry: 1 V
